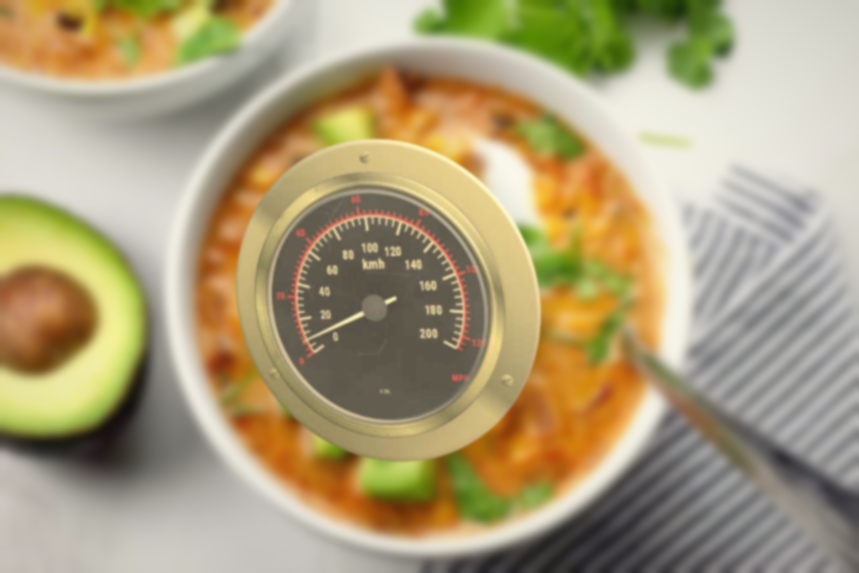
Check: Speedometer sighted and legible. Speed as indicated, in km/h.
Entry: 8 km/h
